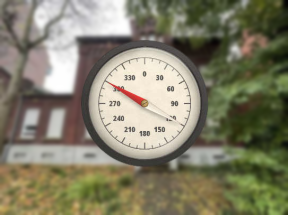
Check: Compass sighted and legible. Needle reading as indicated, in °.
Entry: 300 °
